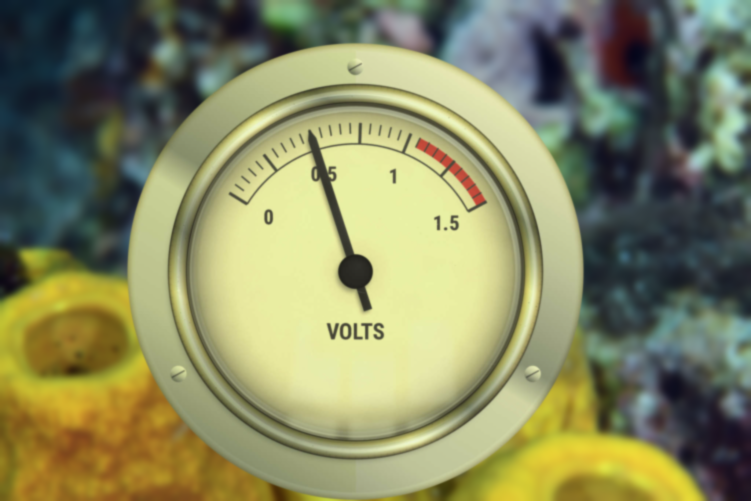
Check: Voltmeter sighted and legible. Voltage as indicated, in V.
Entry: 0.5 V
